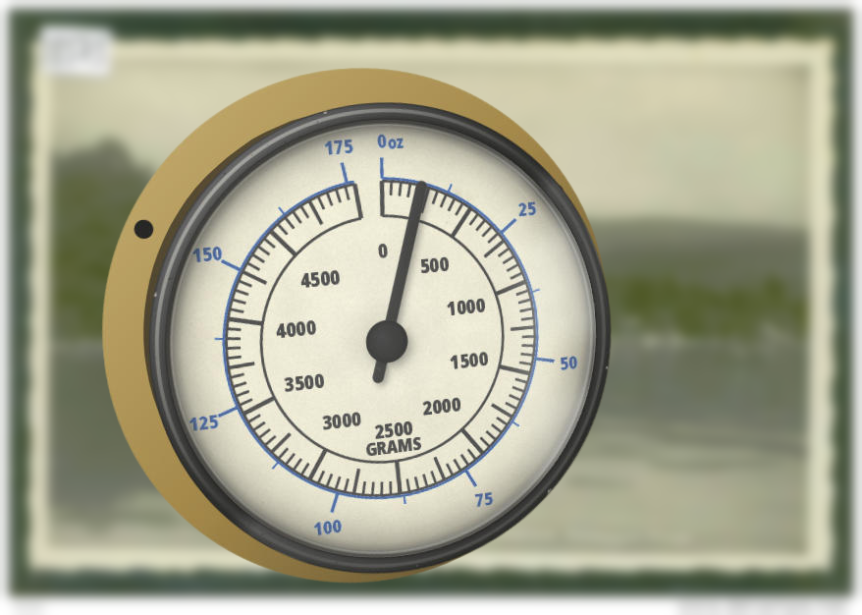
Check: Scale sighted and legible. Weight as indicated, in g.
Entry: 200 g
